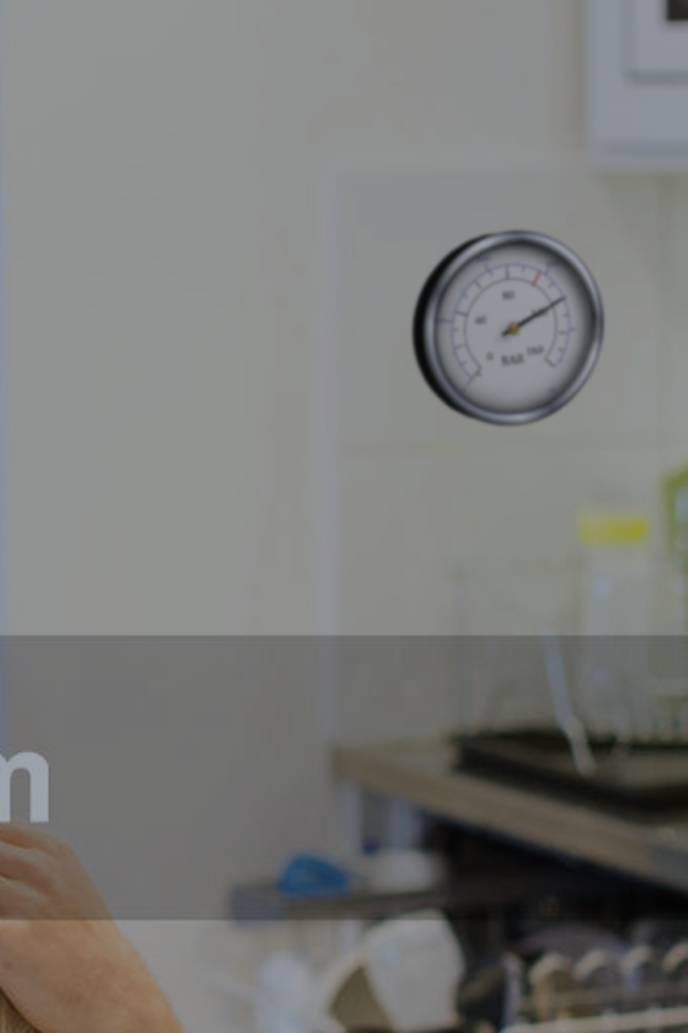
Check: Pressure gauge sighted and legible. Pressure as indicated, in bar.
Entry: 120 bar
